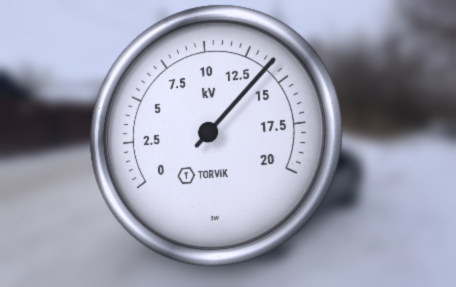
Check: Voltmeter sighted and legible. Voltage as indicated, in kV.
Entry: 14 kV
